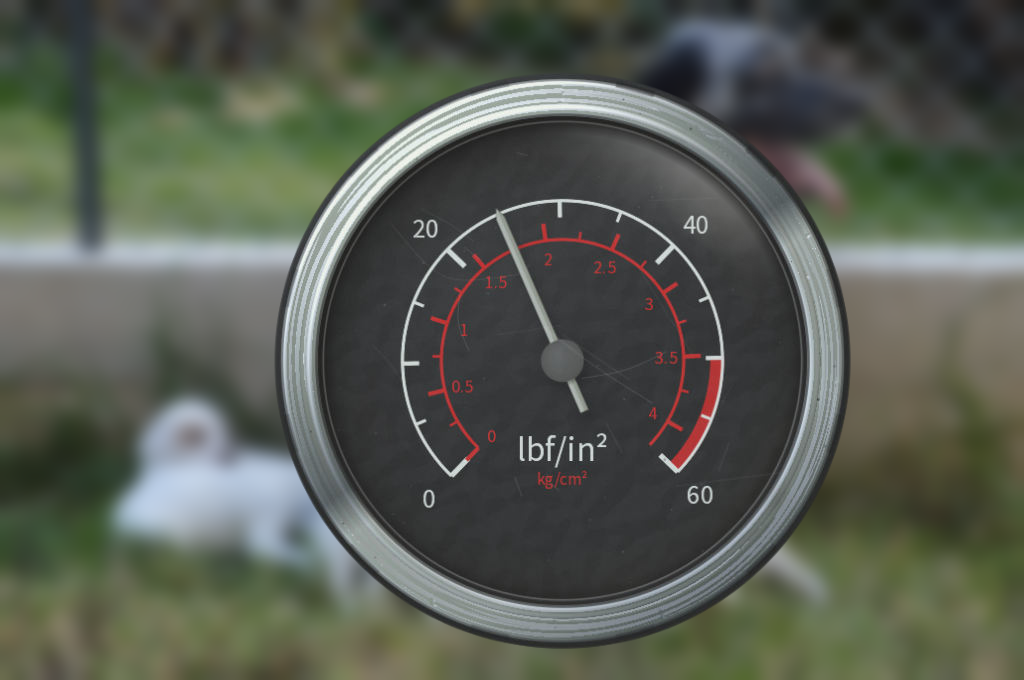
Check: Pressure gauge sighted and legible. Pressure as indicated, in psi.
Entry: 25 psi
